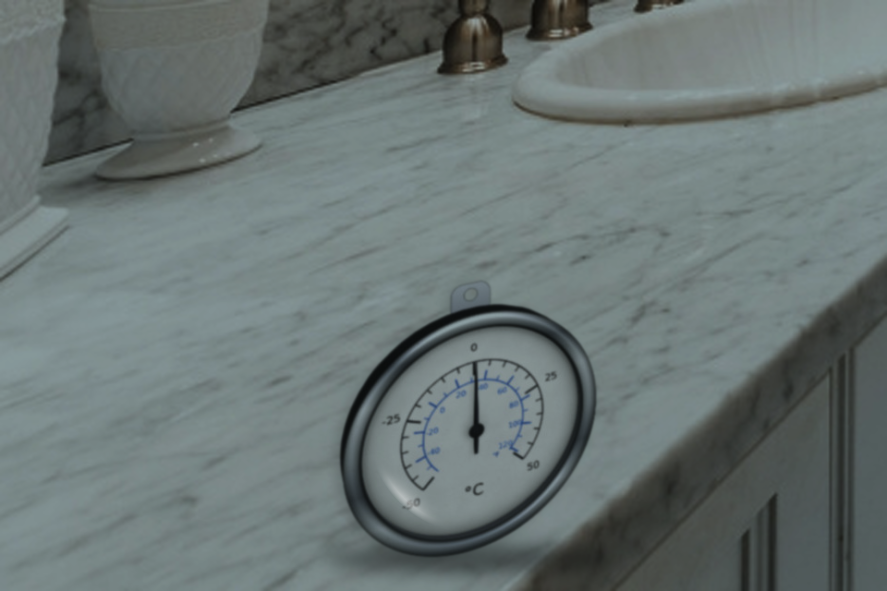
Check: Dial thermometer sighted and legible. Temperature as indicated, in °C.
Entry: 0 °C
